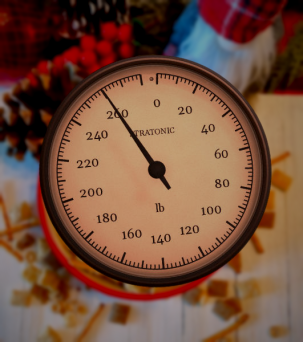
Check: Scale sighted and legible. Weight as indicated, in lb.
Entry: 260 lb
